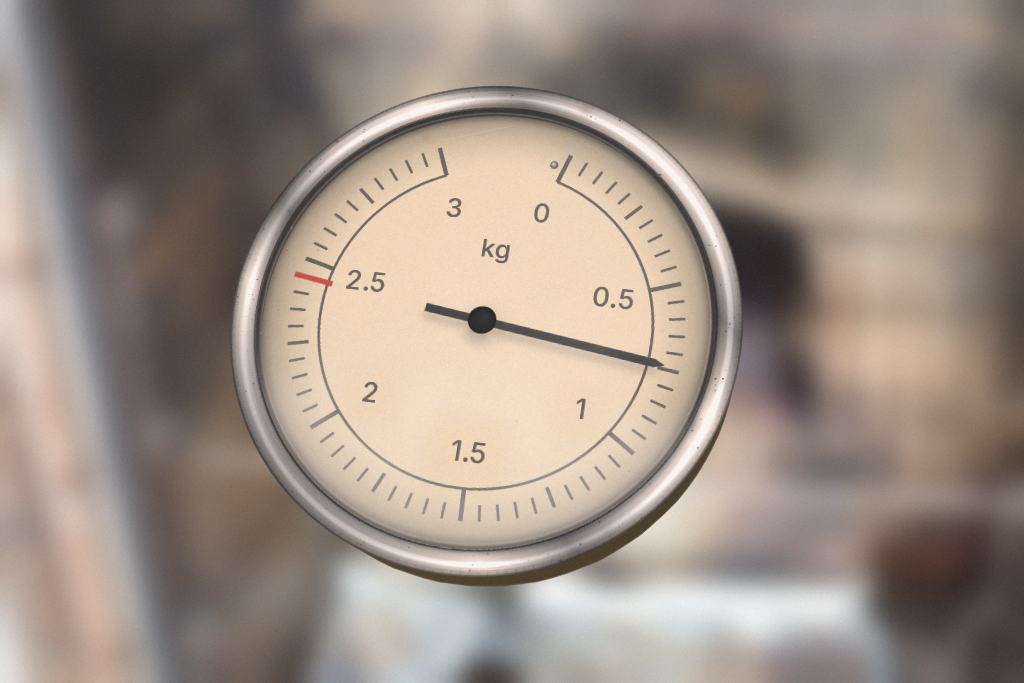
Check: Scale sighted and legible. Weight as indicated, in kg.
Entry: 0.75 kg
